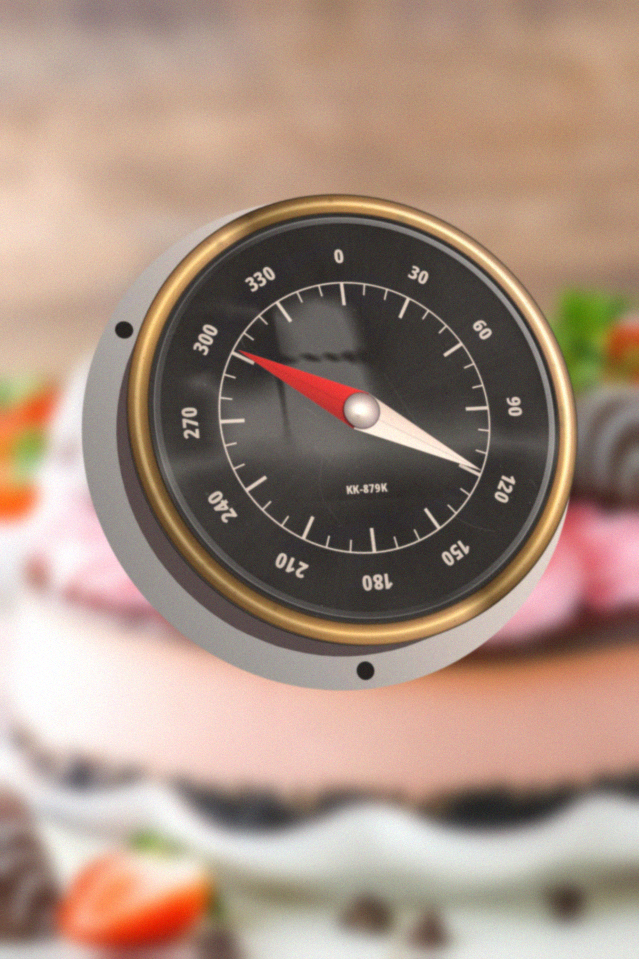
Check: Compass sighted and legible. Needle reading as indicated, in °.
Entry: 300 °
